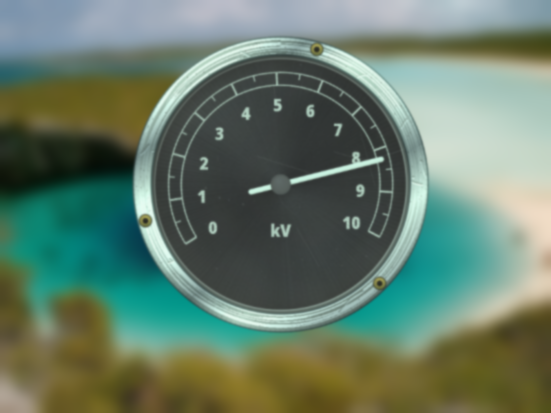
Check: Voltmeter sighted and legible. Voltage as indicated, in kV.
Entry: 8.25 kV
